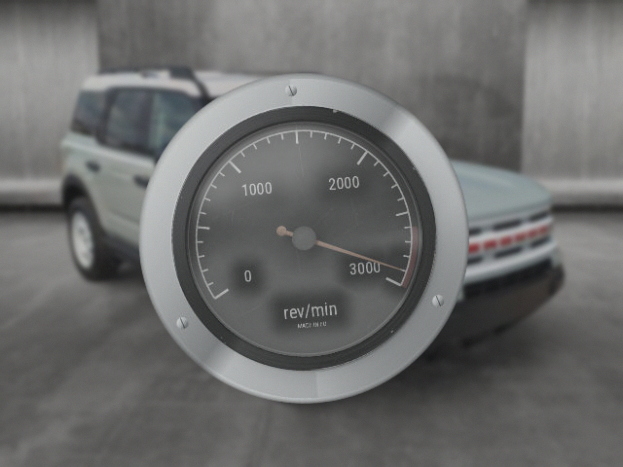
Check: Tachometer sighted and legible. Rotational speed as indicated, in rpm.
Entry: 2900 rpm
